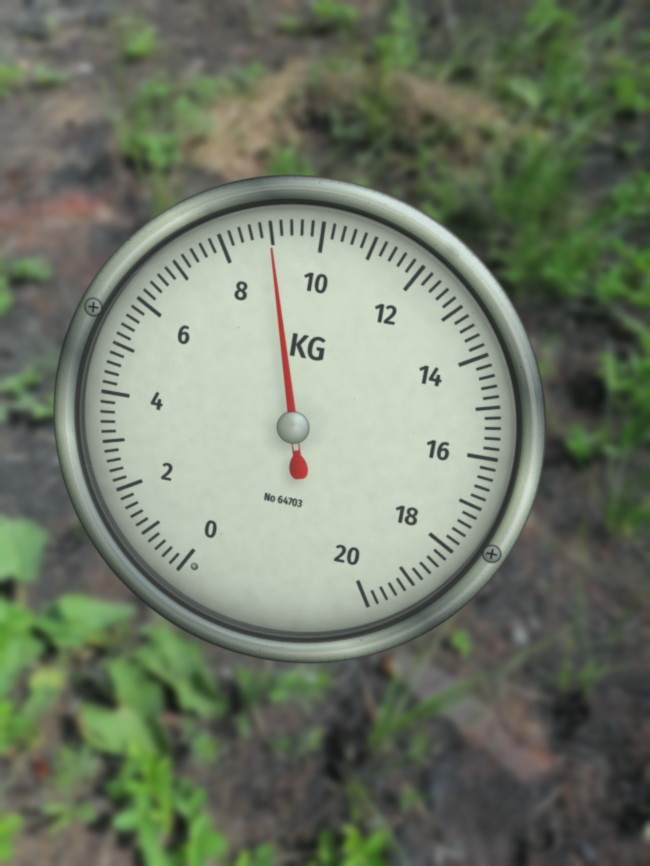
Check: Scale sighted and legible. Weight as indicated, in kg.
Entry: 9 kg
